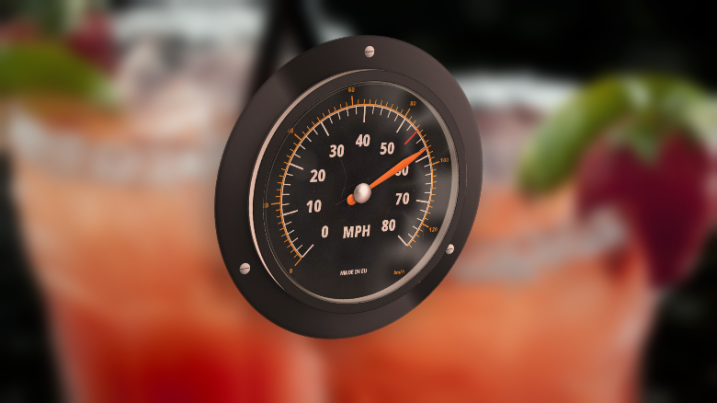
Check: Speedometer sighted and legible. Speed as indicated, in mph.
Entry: 58 mph
